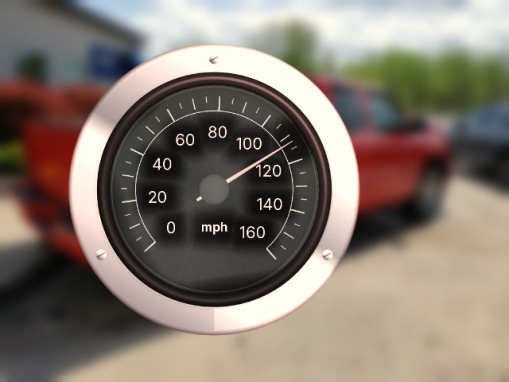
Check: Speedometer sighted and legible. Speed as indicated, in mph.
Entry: 112.5 mph
